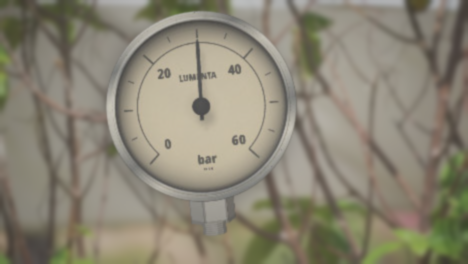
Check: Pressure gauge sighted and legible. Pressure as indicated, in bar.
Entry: 30 bar
